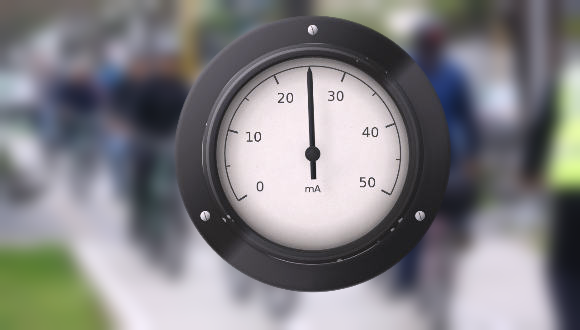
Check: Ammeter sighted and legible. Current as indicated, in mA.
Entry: 25 mA
